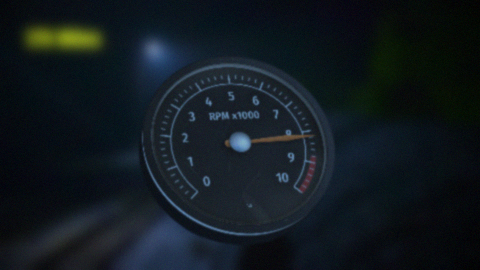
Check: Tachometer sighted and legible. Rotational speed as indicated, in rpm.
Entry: 8200 rpm
